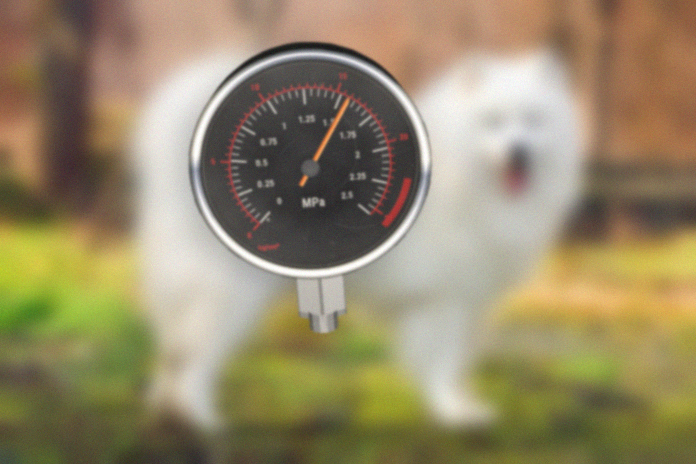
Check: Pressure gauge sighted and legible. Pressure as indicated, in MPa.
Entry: 1.55 MPa
